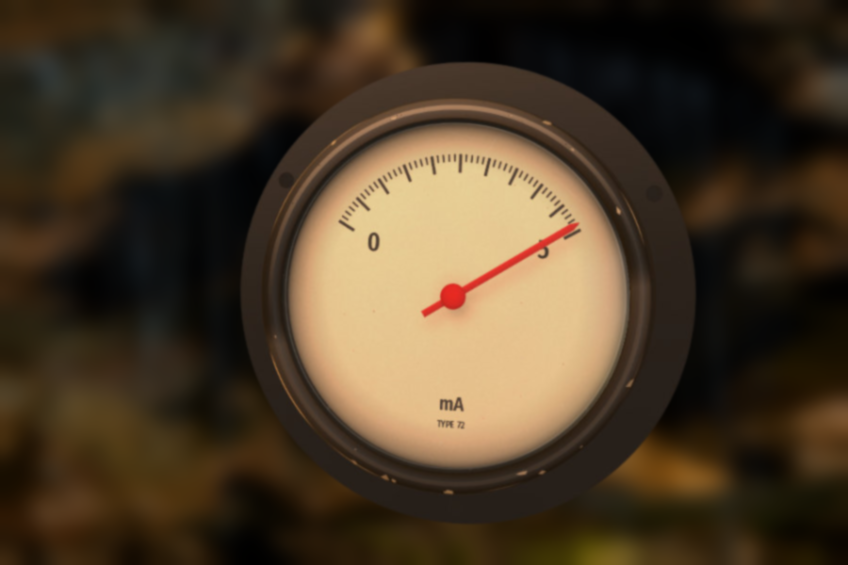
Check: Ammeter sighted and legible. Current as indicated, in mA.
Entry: 4.9 mA
